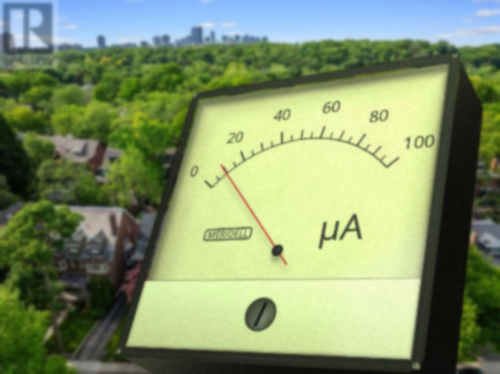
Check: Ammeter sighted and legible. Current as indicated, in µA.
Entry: 10 µA
